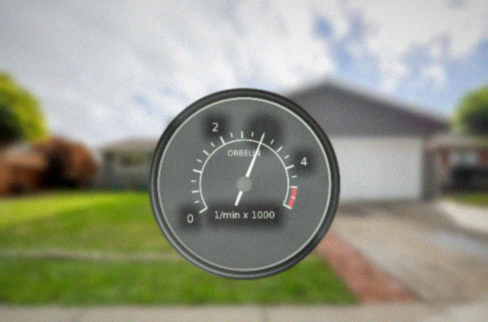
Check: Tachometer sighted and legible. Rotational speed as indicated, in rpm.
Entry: 3000 rpm
